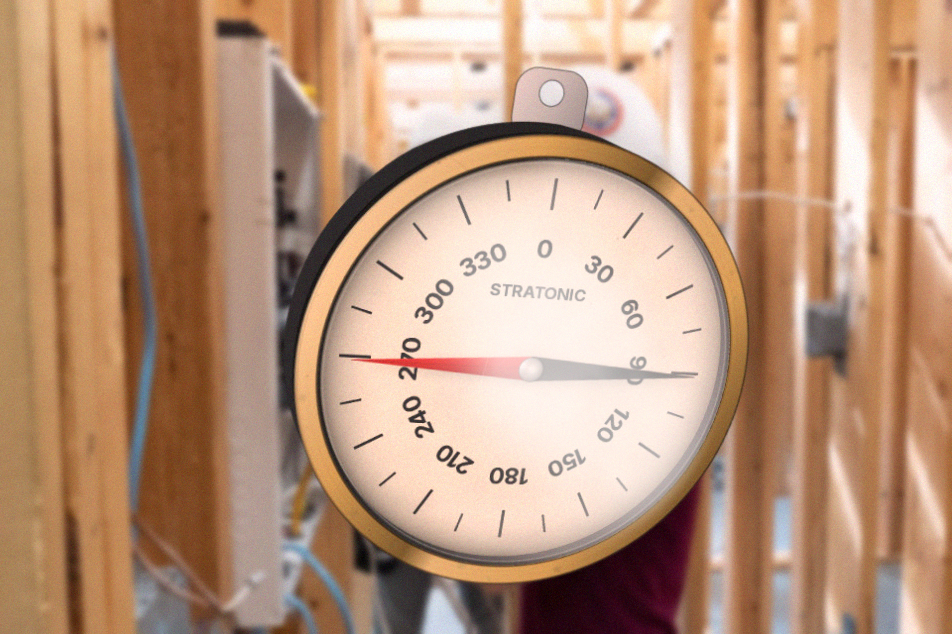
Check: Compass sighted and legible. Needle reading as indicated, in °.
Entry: 270 °
